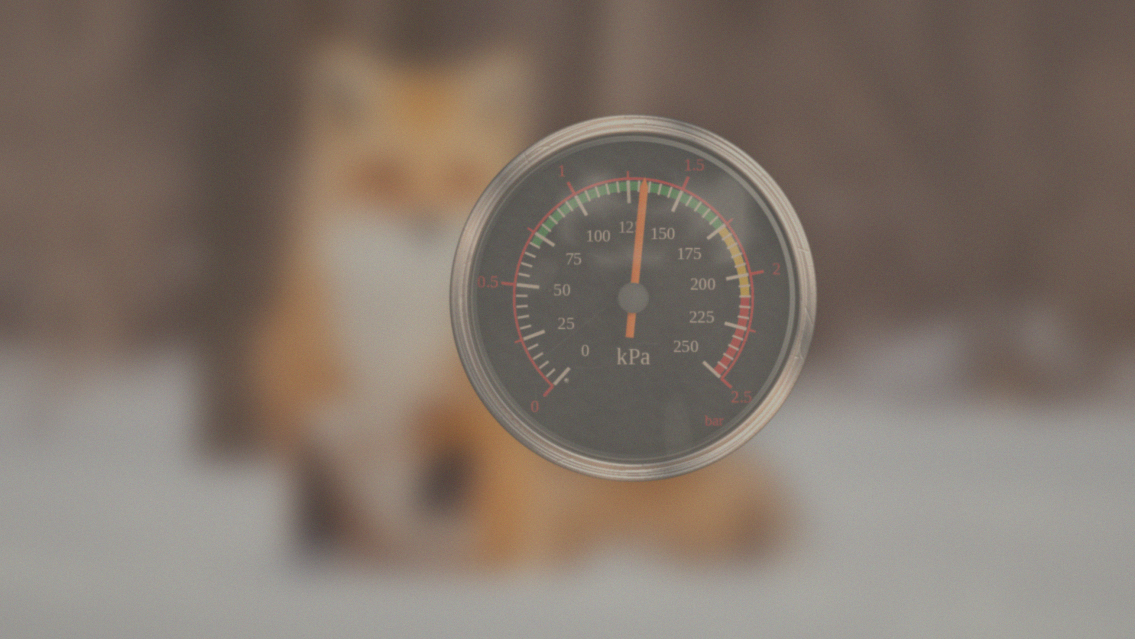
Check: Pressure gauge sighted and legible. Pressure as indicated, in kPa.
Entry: 132.5 kPa
